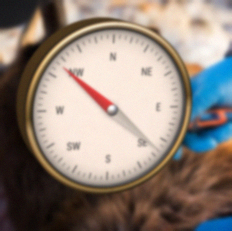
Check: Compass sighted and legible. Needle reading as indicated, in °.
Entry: 310 °
